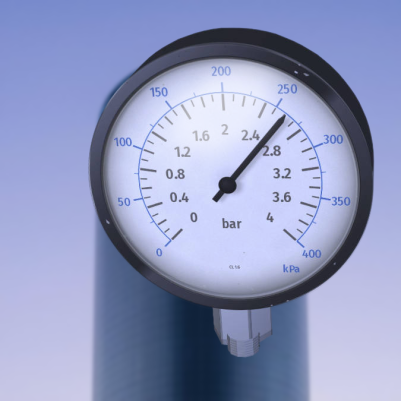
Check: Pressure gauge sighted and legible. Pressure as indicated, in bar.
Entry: 2.6 bar
